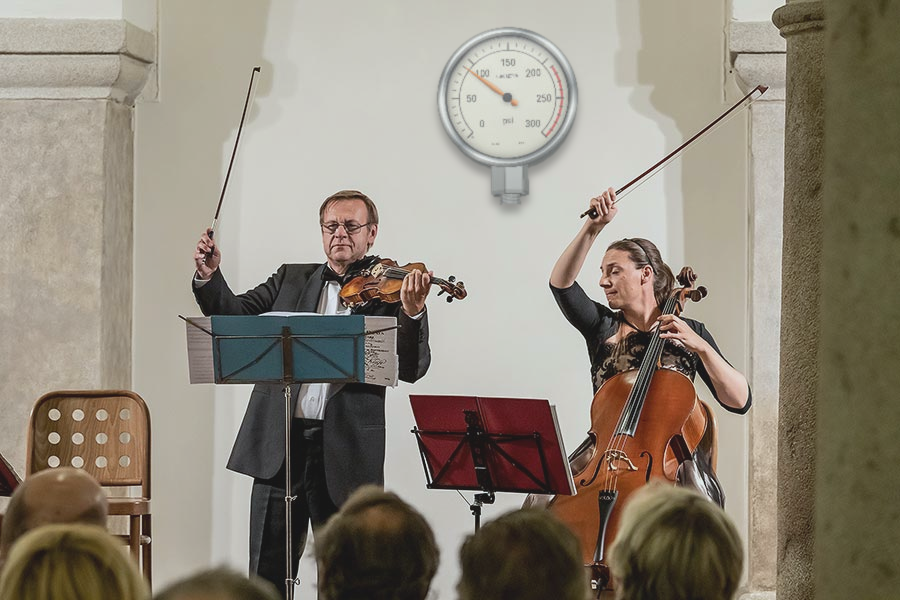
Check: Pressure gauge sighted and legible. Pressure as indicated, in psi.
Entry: 90 psi
